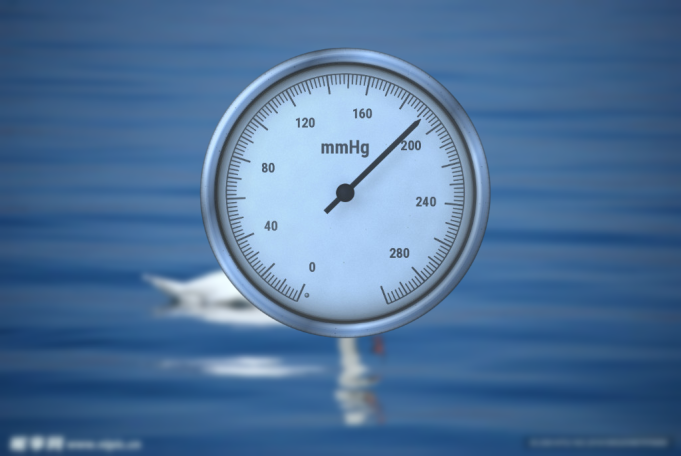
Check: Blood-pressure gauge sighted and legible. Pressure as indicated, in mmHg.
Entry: 192 mmHg
